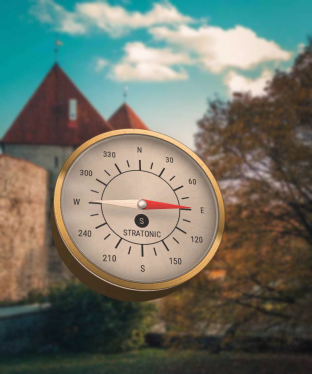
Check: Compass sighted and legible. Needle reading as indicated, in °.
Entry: 90 °
